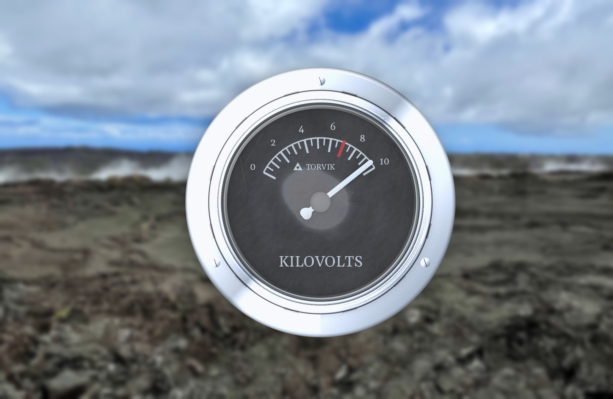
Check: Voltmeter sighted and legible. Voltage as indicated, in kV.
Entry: 9.5 kV
